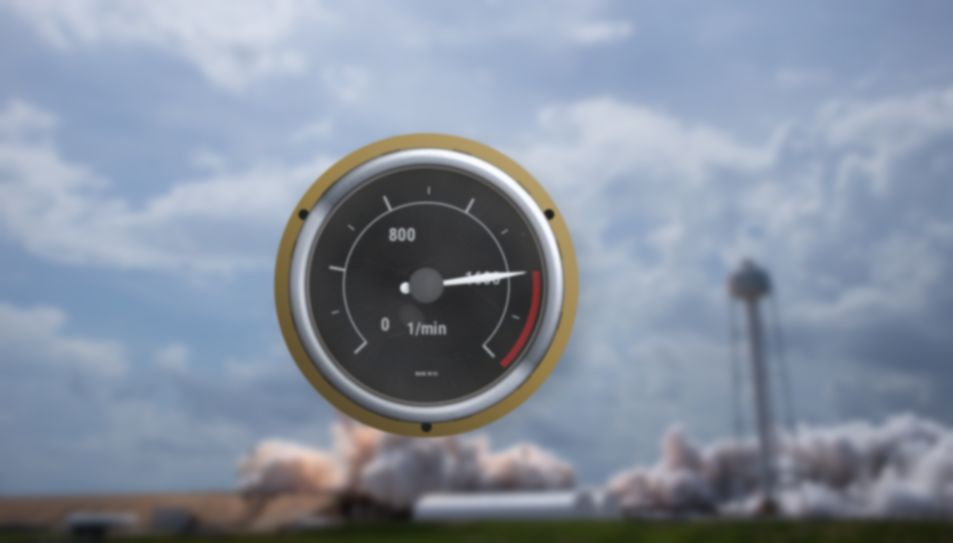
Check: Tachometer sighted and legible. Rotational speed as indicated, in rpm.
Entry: 1600 rpm
